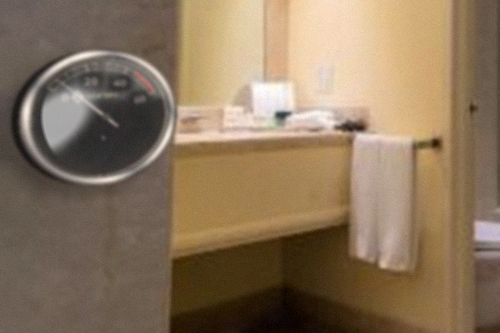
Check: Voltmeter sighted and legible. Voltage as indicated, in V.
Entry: 5 V
